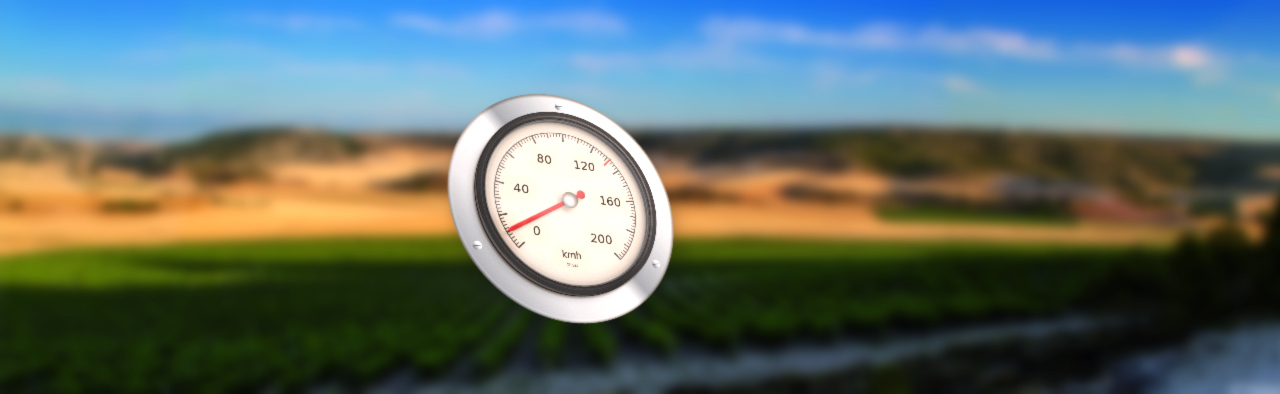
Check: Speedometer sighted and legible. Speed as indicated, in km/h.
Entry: 10 km/h
